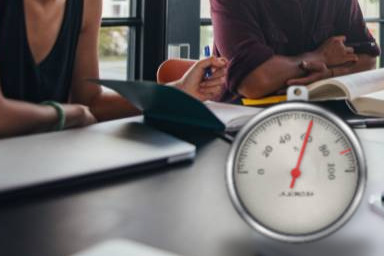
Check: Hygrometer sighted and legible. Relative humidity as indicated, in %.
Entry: 60 %
